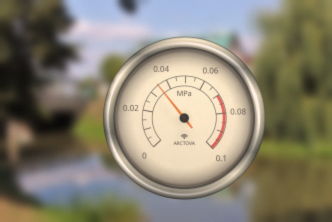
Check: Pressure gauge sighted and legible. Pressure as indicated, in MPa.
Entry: 0.035 MPa
